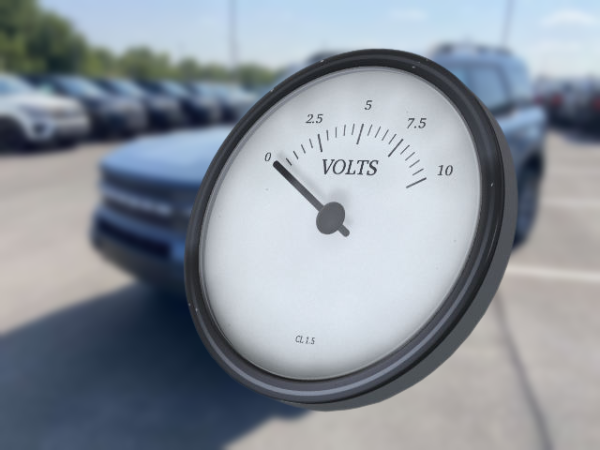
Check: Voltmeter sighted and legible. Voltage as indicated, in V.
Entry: 0 V
